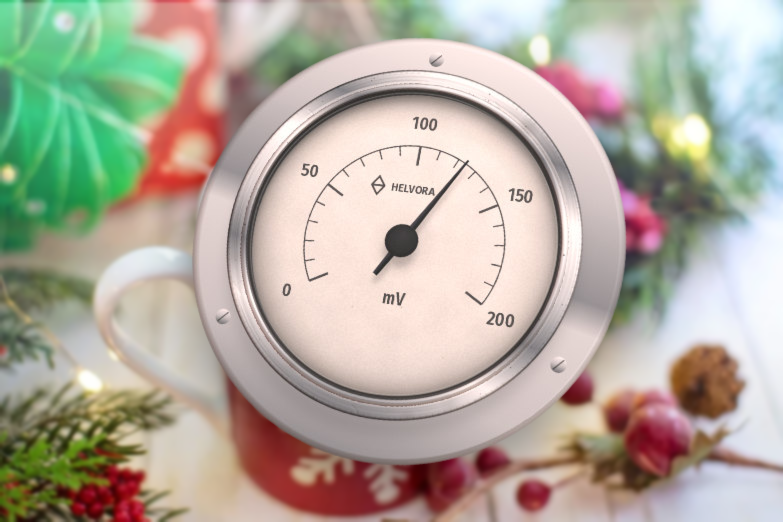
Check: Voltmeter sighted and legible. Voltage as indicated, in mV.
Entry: 125 mV
